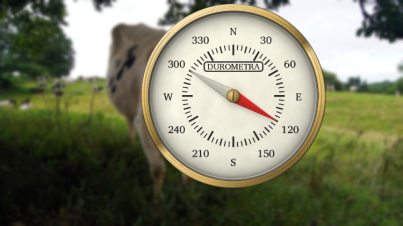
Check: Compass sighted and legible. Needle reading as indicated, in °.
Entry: 120 °
